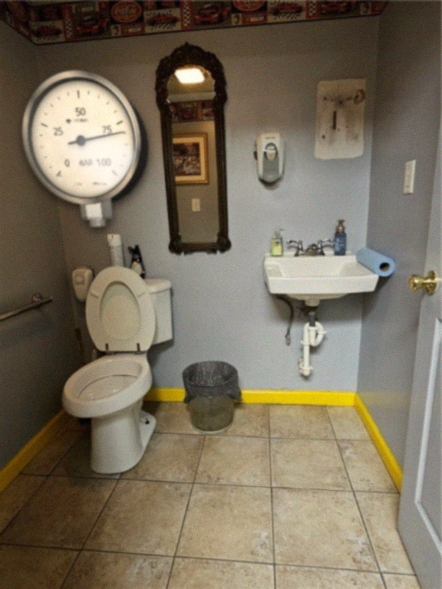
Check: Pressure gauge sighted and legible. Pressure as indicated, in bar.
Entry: 80 bar
